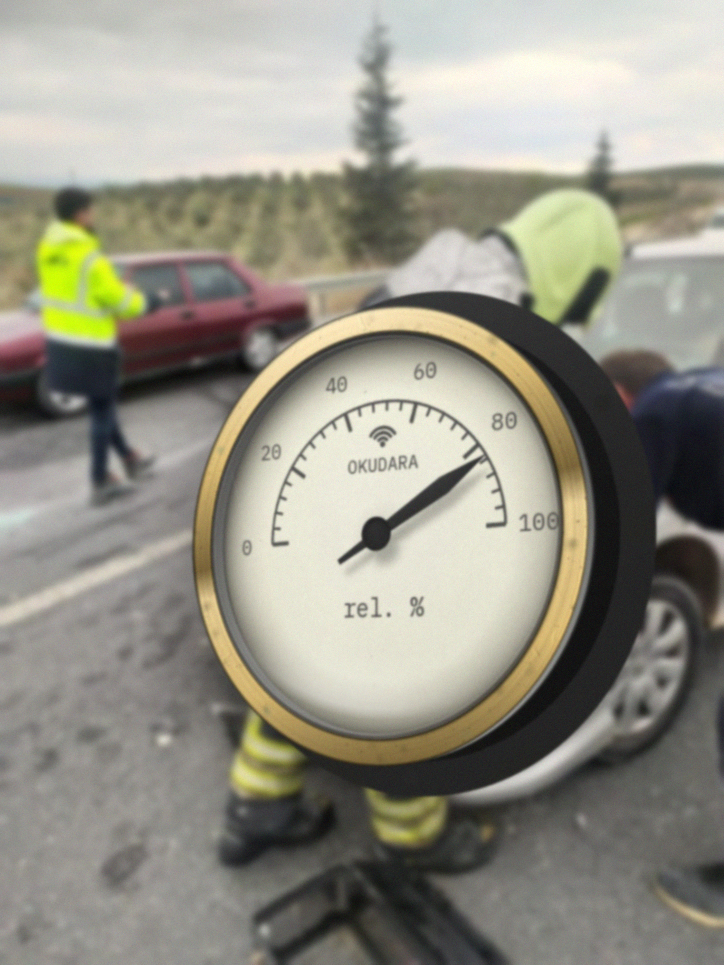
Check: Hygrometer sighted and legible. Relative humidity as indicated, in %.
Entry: 84 %
